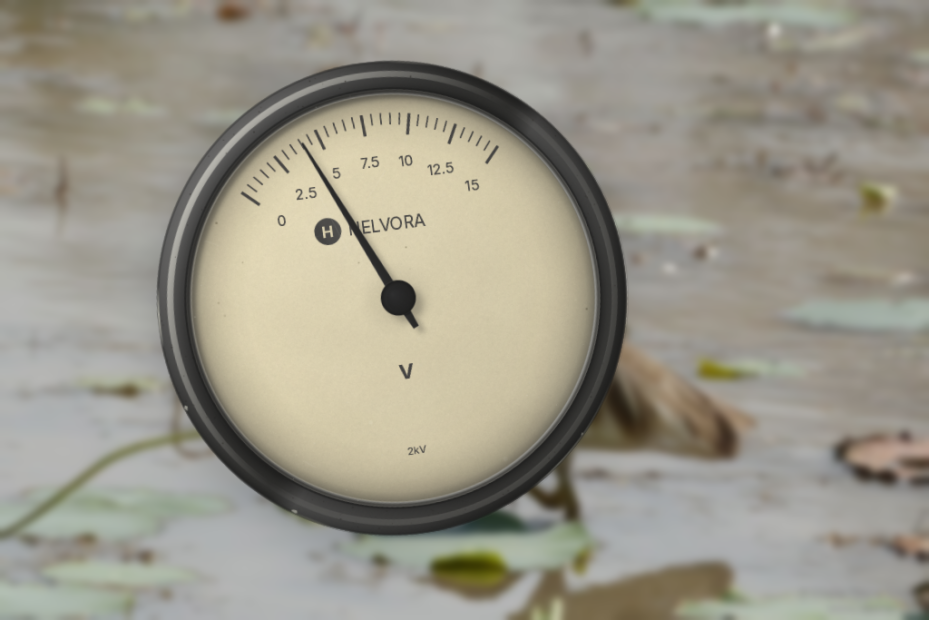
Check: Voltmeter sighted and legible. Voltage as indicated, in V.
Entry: 4 V
